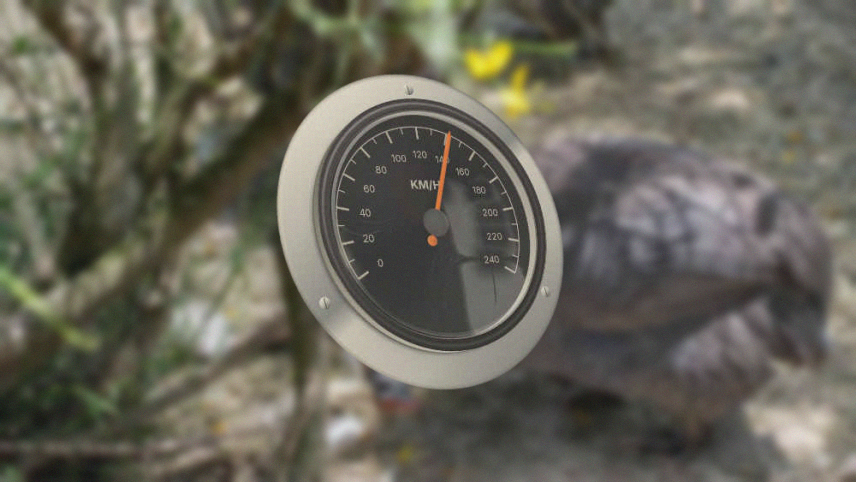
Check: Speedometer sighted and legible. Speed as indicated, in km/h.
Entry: 140 km/h
